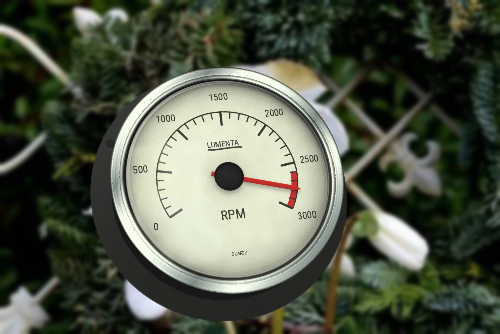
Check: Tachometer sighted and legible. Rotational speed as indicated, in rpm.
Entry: 2800 rpm
